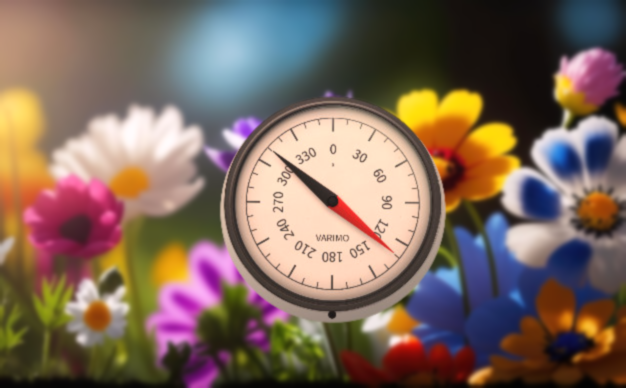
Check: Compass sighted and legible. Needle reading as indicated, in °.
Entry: 130 °
